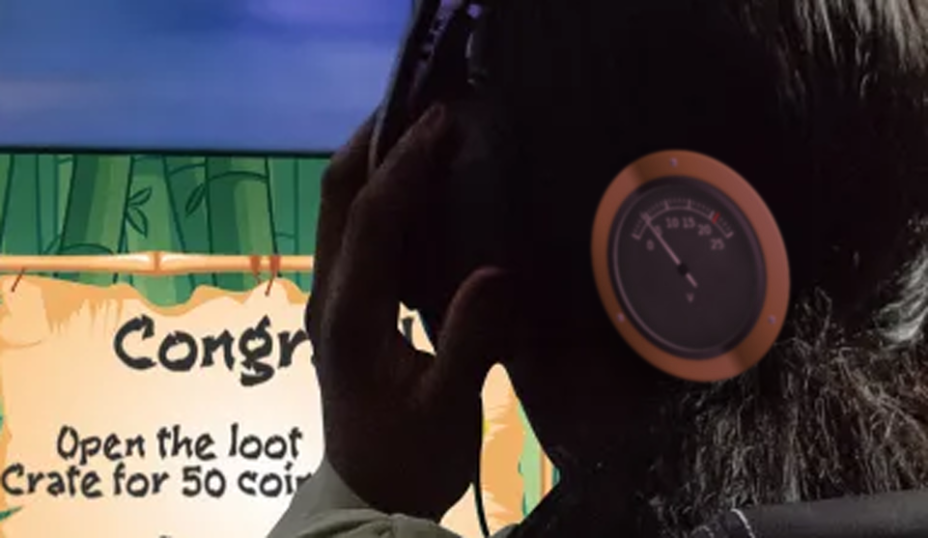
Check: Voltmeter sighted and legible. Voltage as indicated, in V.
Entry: 5 V
